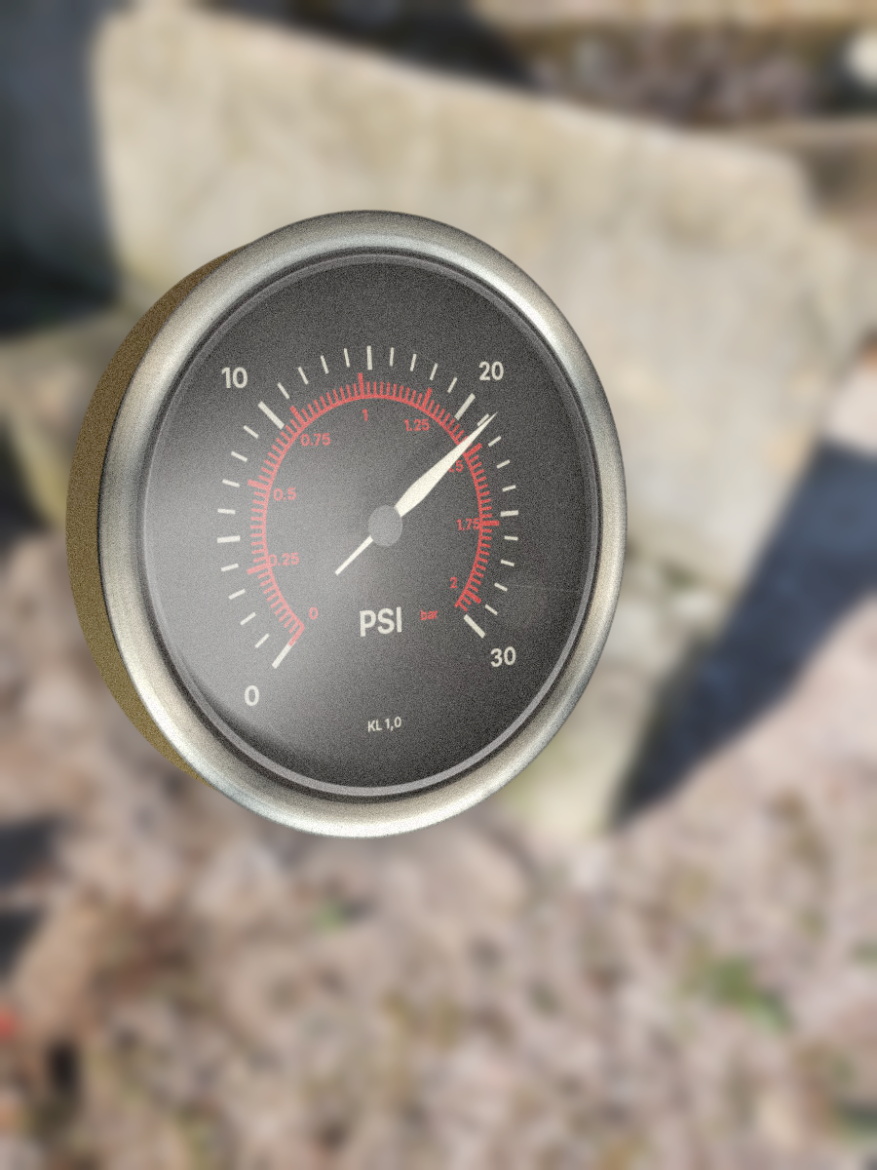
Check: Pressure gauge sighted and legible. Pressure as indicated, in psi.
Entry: 21 psi
